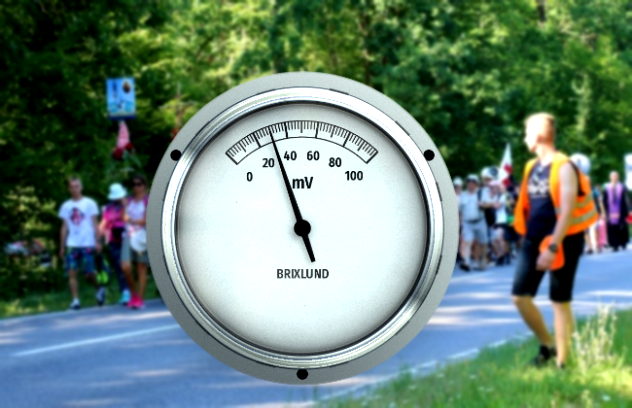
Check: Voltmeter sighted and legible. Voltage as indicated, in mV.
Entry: 30 mV
